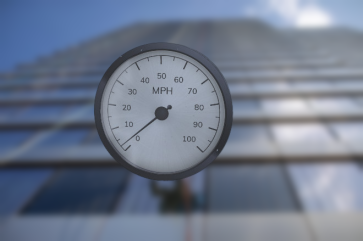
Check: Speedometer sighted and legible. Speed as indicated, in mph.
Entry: 2.5 mph
